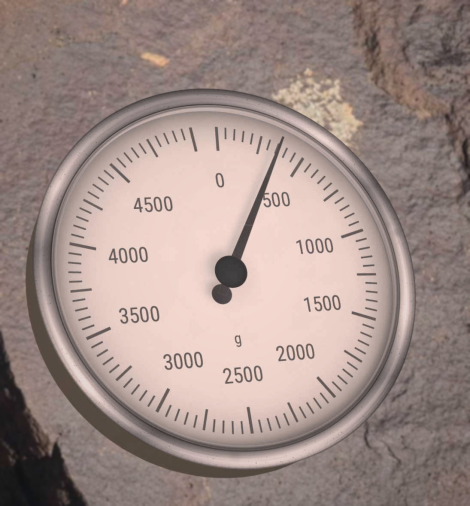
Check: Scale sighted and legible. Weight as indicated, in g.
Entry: 350 g
